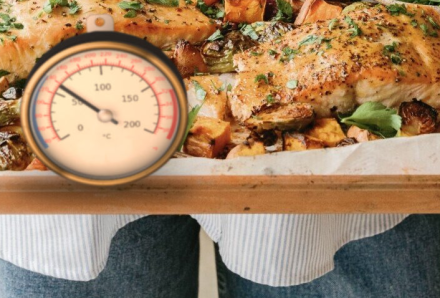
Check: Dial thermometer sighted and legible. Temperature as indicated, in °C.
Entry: 60 °C
